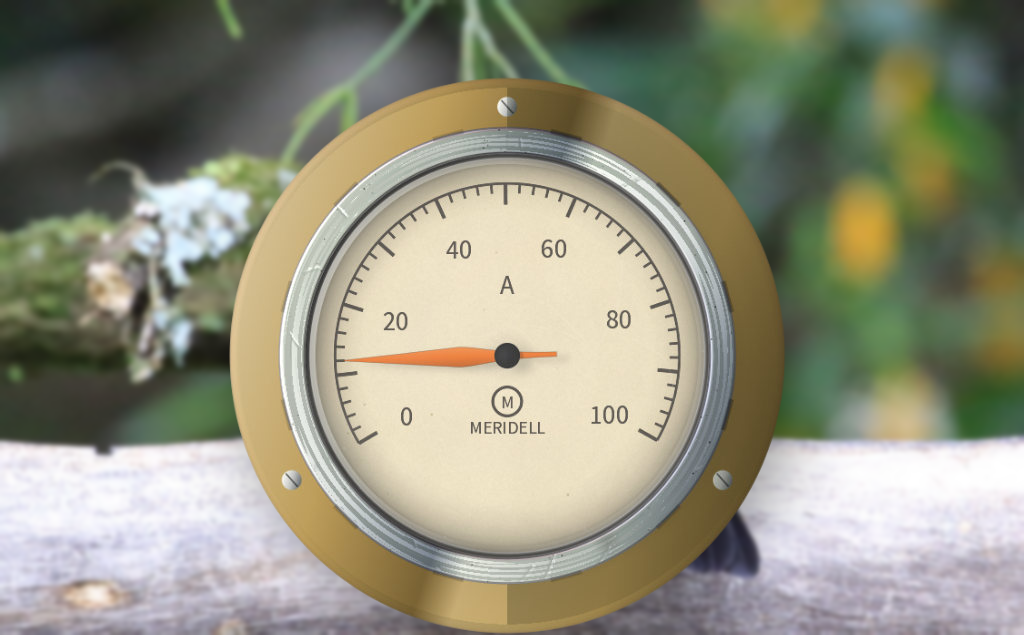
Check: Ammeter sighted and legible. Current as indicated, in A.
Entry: 12 A
